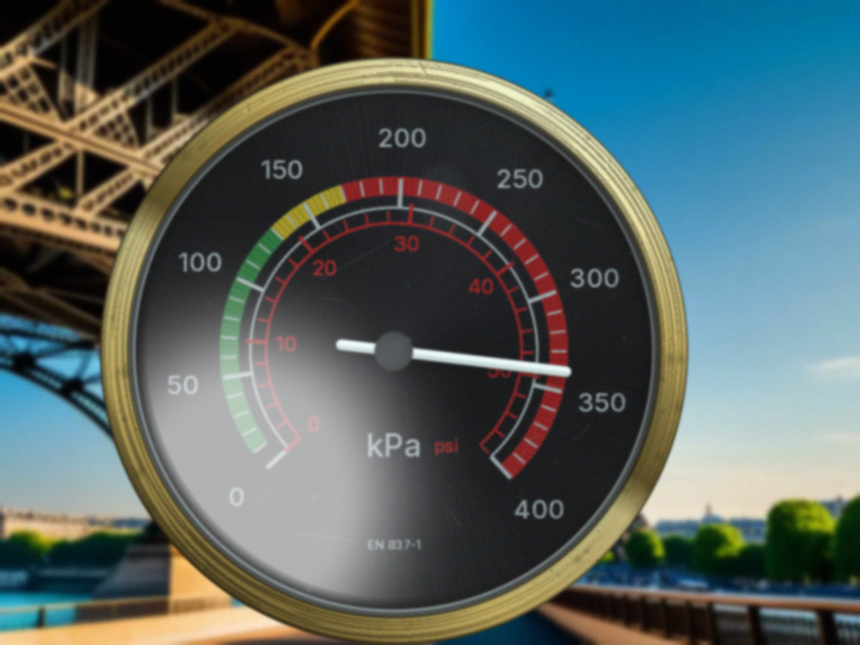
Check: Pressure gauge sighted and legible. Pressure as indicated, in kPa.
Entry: 340 kPa
